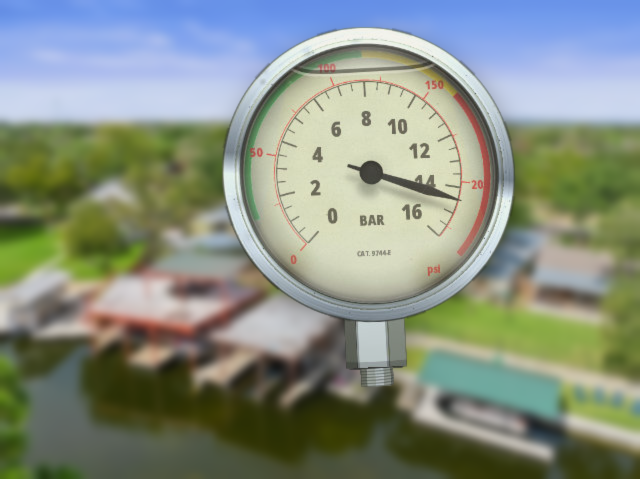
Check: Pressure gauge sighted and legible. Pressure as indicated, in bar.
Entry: 14.5 bar
